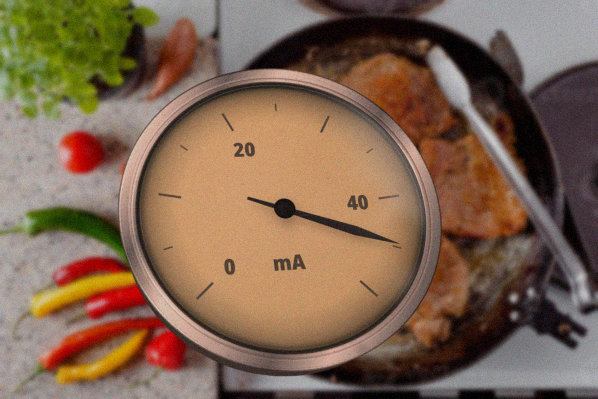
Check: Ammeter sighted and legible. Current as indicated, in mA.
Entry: 45 mA
